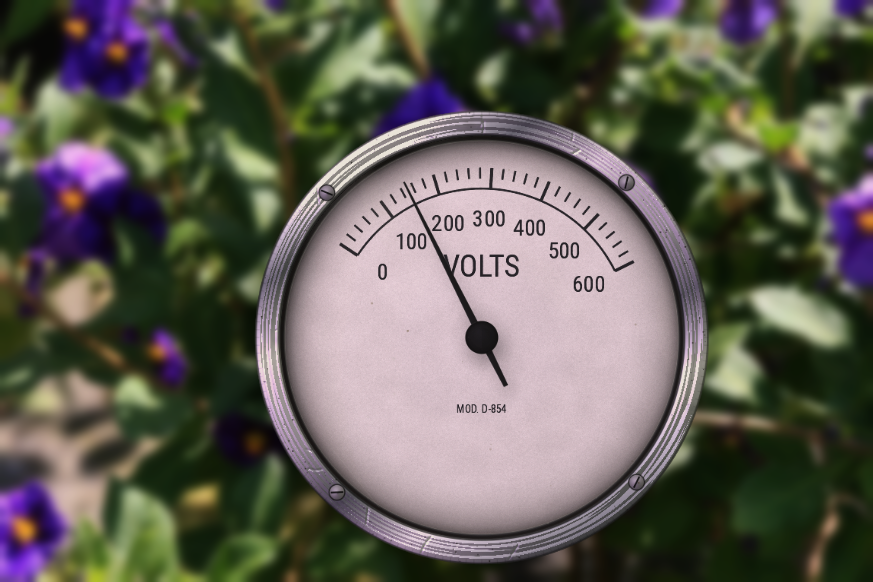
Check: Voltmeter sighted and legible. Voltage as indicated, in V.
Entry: 150 V
